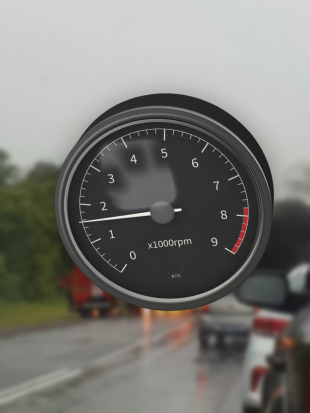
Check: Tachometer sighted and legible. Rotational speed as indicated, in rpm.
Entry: 1600 rpm
